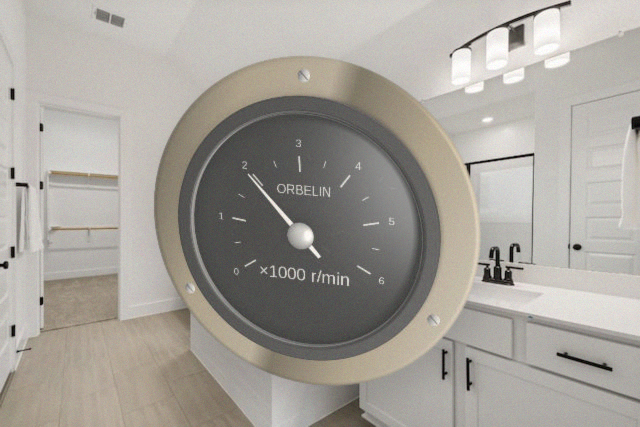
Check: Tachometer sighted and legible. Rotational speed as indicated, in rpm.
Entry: 2000 rpm
